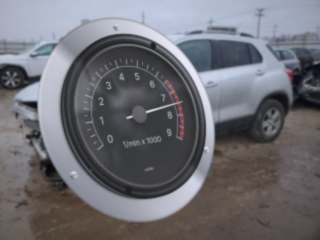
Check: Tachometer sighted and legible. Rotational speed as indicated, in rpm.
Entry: 7500 rpm
